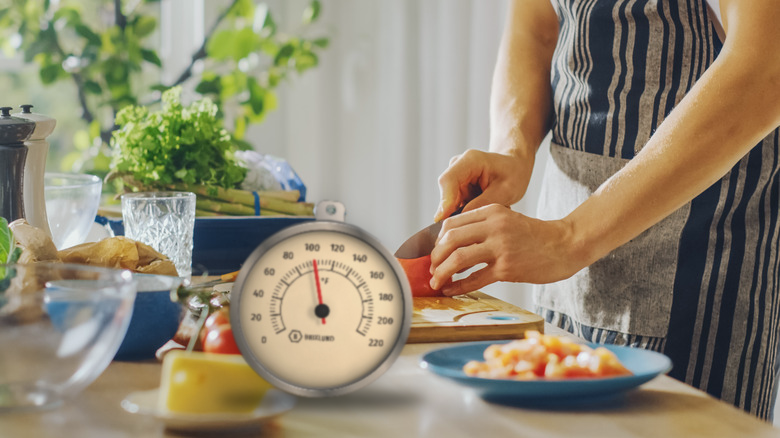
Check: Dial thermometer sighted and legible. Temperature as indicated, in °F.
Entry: 100 °F
